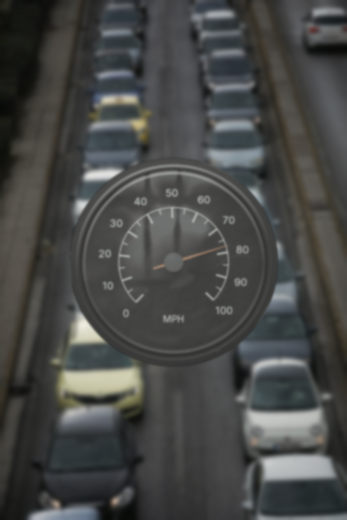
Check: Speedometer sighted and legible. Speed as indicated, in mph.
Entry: 77.5 mph
